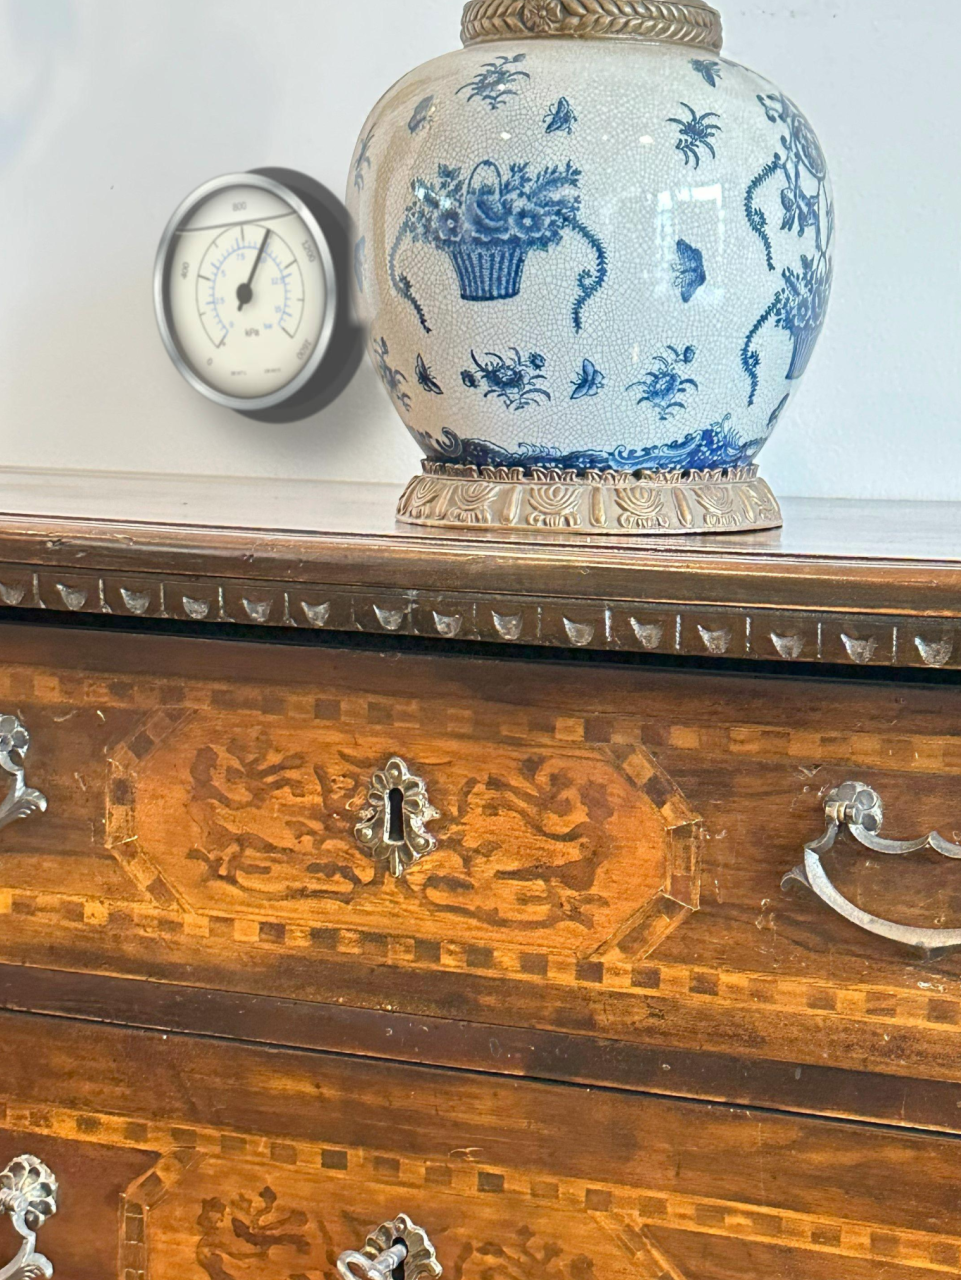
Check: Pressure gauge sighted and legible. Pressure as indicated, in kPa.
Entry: 1000 kPa
